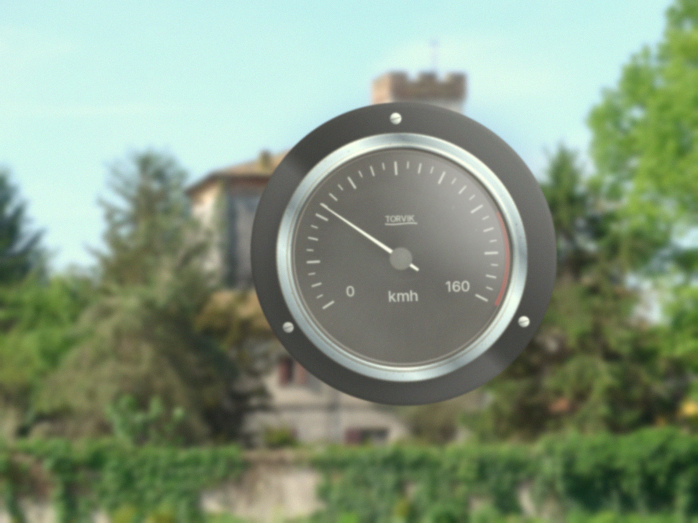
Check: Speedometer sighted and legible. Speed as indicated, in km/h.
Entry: 45 km/h
